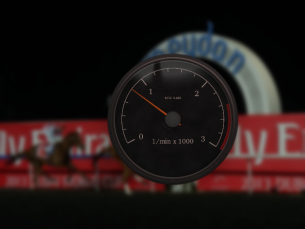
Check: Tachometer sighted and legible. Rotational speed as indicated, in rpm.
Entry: 800 rpm
